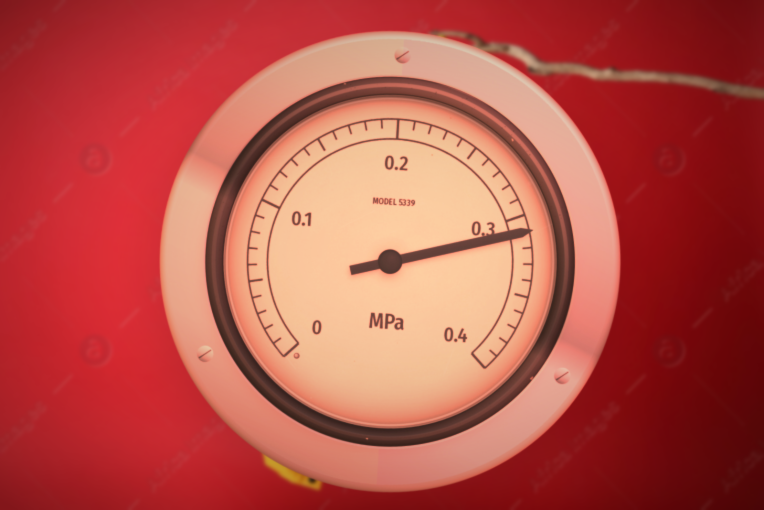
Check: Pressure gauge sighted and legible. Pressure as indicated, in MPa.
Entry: 0.31 MPa
